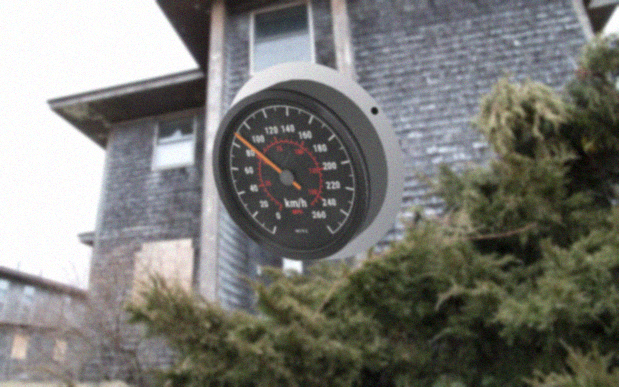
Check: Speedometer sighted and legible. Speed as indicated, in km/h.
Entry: 90 km/h
